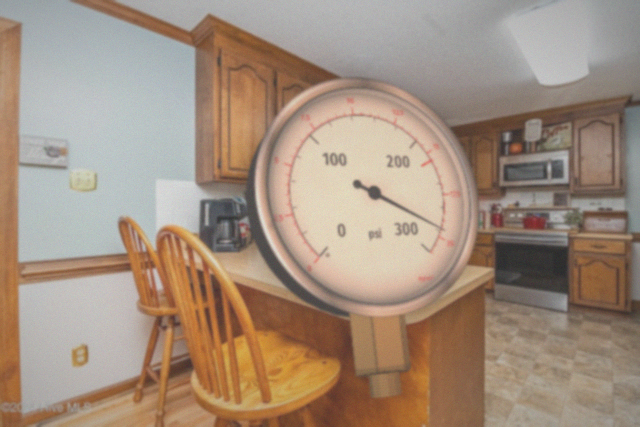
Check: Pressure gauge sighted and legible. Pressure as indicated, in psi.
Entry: 280 psi
